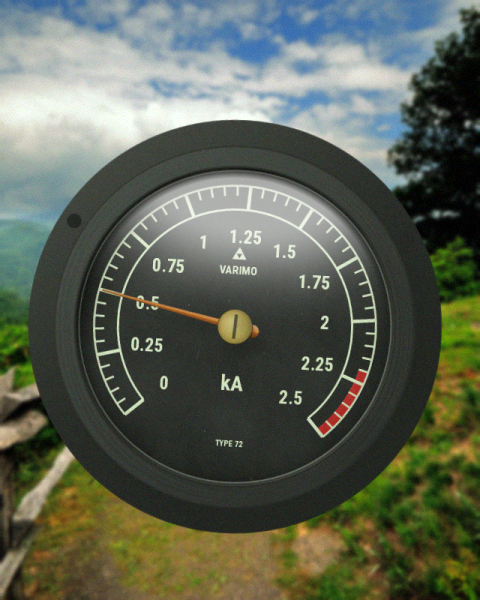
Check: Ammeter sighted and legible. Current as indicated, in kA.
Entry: 0.5 kA
